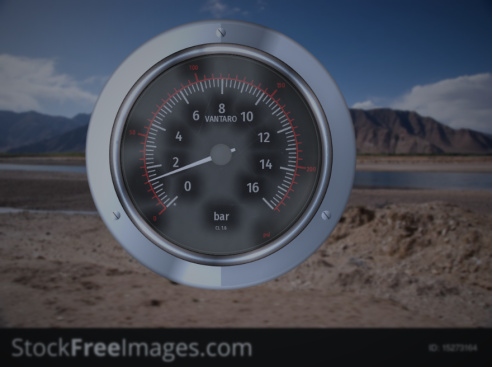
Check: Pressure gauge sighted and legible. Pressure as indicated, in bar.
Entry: 1.4 bar
